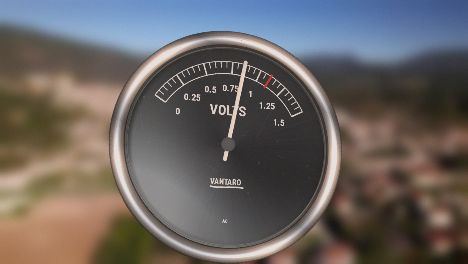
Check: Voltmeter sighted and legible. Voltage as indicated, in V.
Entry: 0.85 V
